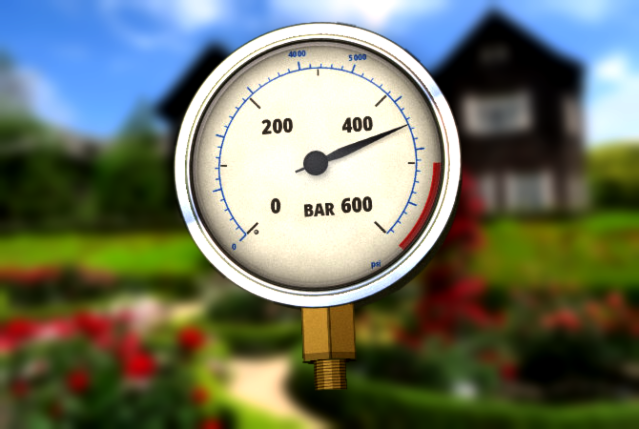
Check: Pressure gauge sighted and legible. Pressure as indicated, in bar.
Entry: 450 bar
